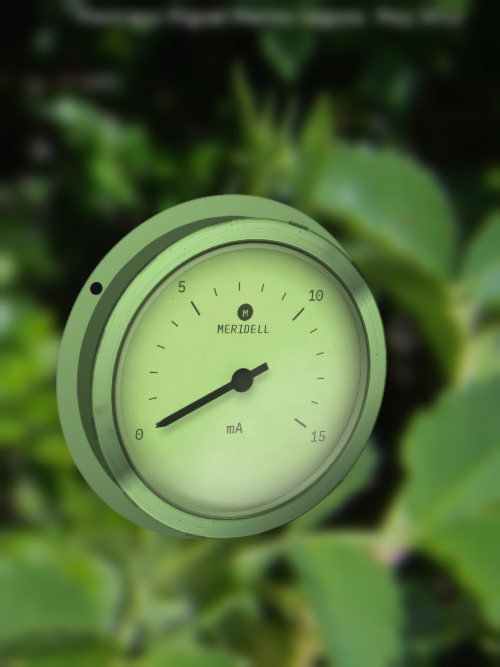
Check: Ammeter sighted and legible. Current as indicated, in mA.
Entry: 0 mA
